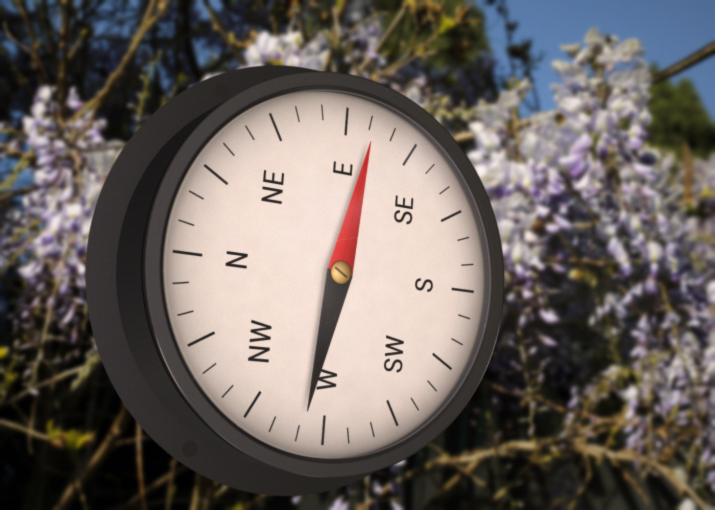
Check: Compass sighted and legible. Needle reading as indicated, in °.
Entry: 100 °
